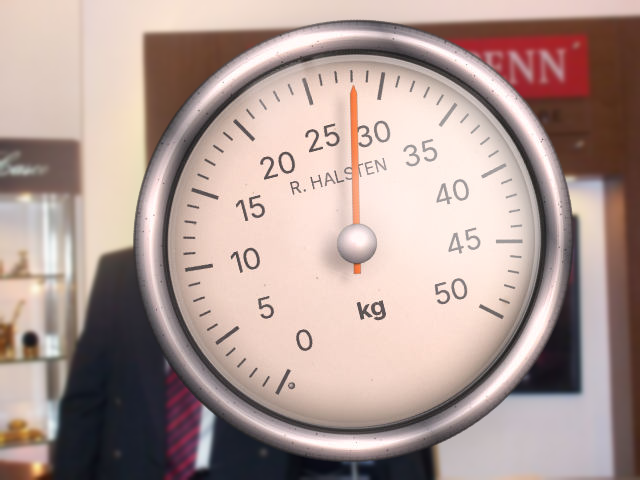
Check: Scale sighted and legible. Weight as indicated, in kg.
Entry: 28 kg
